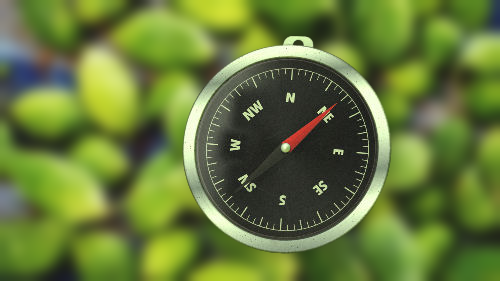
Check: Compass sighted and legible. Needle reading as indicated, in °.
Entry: 45 °
